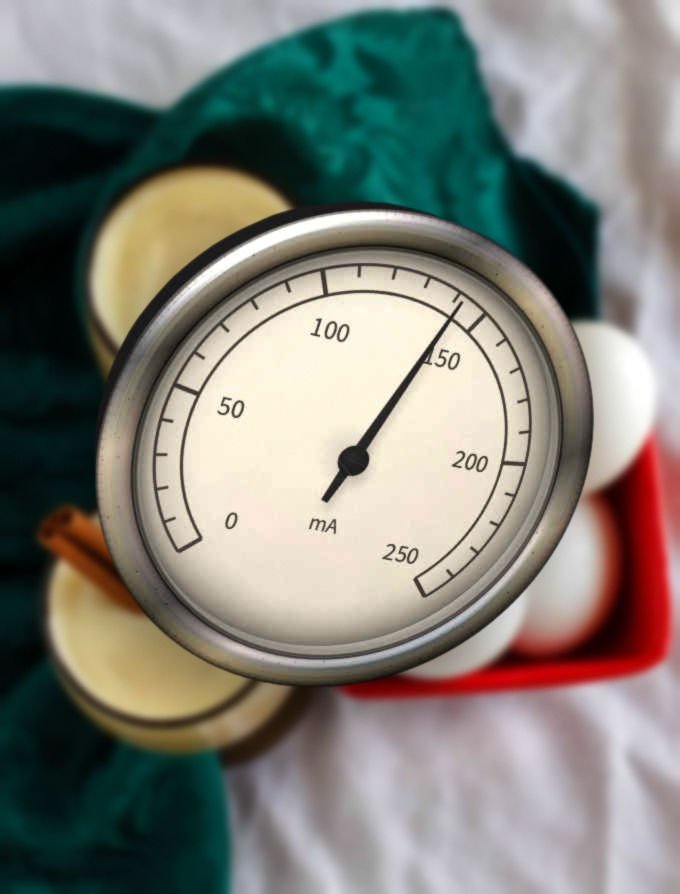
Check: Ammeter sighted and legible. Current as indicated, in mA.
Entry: 140 mA
